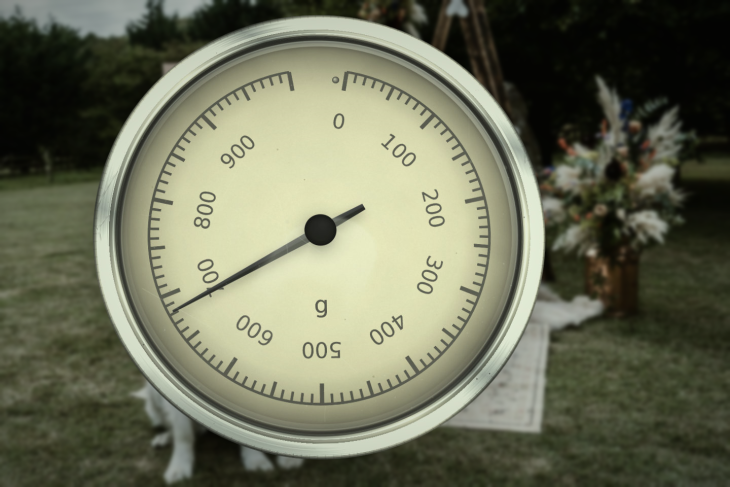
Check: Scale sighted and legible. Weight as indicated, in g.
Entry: 680 g
